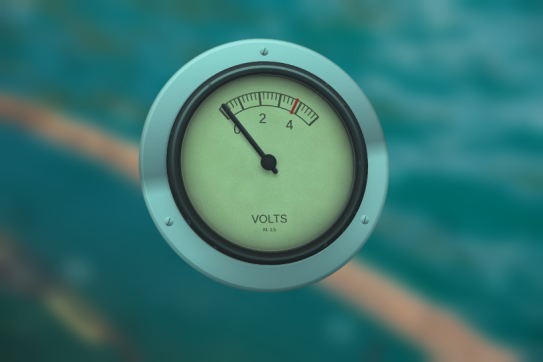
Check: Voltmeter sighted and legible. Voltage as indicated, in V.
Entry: 0.2 V
